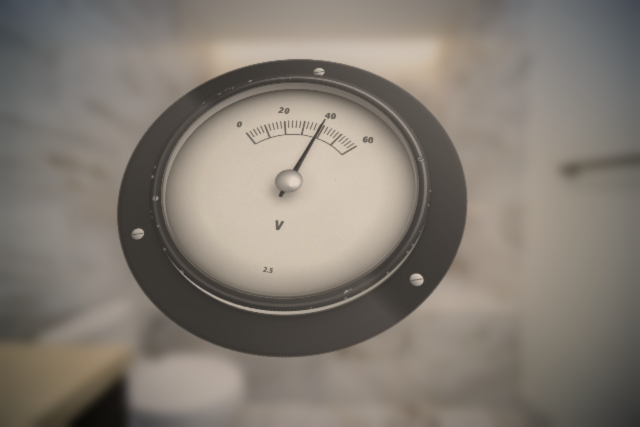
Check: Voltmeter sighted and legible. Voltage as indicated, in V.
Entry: 40 V
